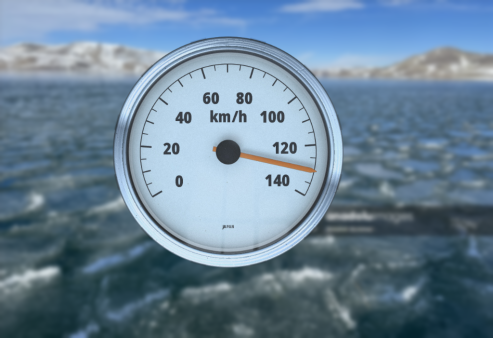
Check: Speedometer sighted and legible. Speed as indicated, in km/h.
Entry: 130 km/h
